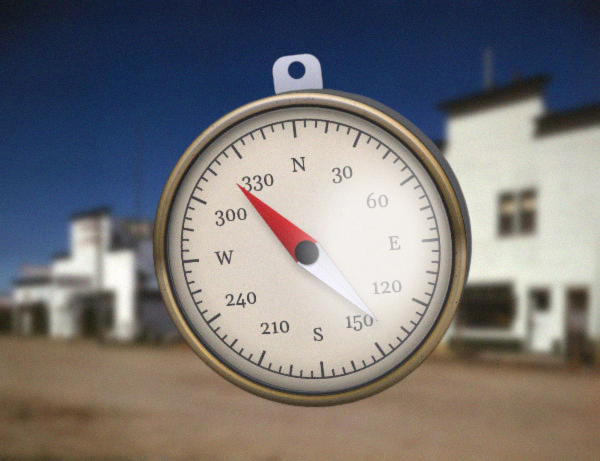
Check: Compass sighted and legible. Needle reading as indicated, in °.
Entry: 320 °
